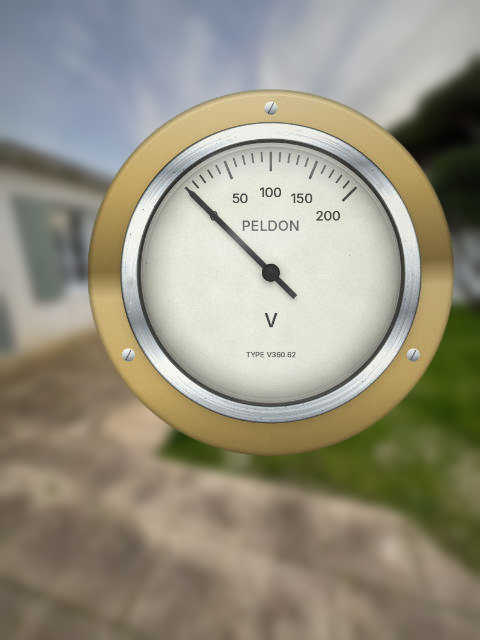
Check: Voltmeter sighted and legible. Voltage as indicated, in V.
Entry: 0 V
